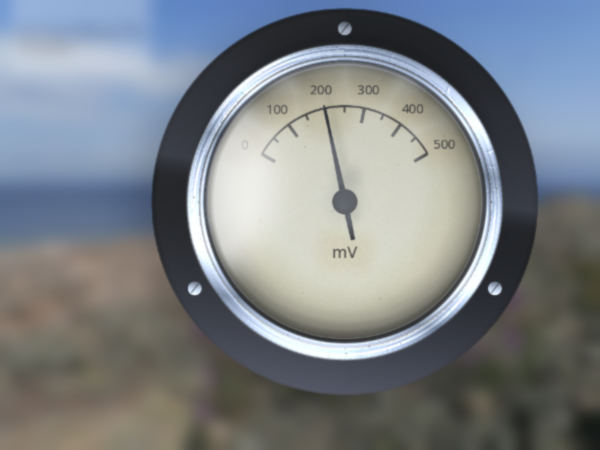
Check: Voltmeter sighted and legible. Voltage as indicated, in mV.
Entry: 200 mV
